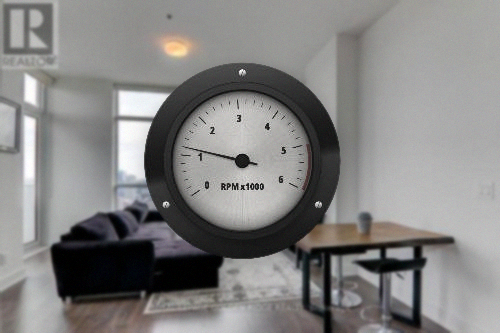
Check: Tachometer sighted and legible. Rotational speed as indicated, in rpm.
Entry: 1200 rpm
